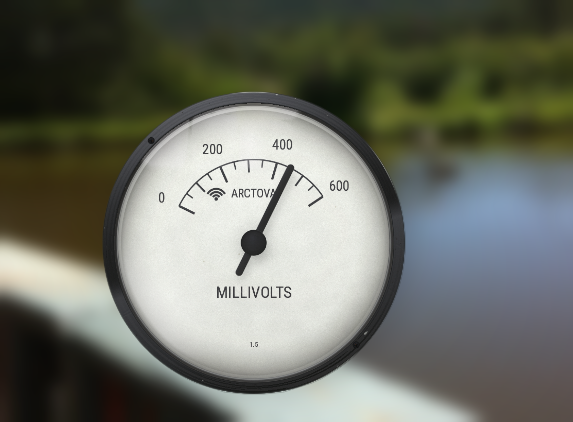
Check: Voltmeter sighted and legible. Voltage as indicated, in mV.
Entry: 450 mV
